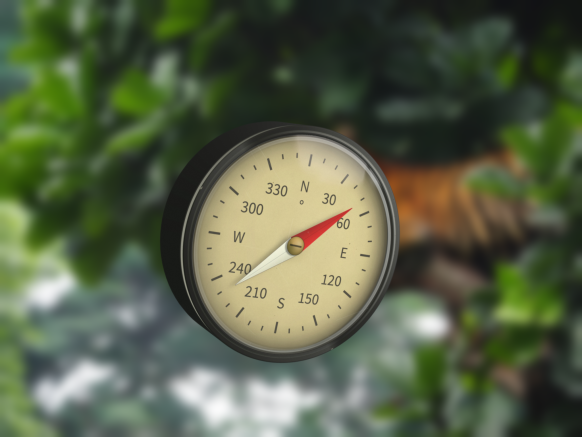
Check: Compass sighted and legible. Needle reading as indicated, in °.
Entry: 50 °
